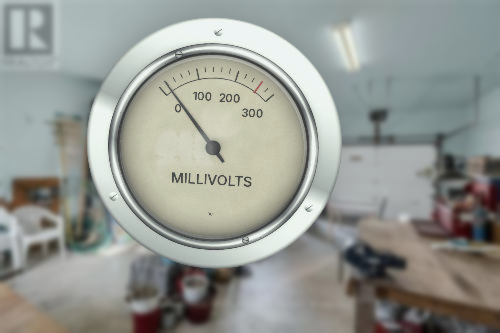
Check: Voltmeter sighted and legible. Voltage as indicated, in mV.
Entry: 20 mV
